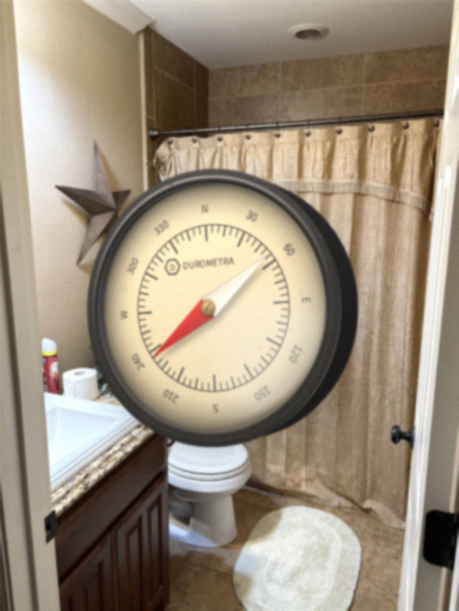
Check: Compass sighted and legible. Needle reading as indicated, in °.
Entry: 235 °
